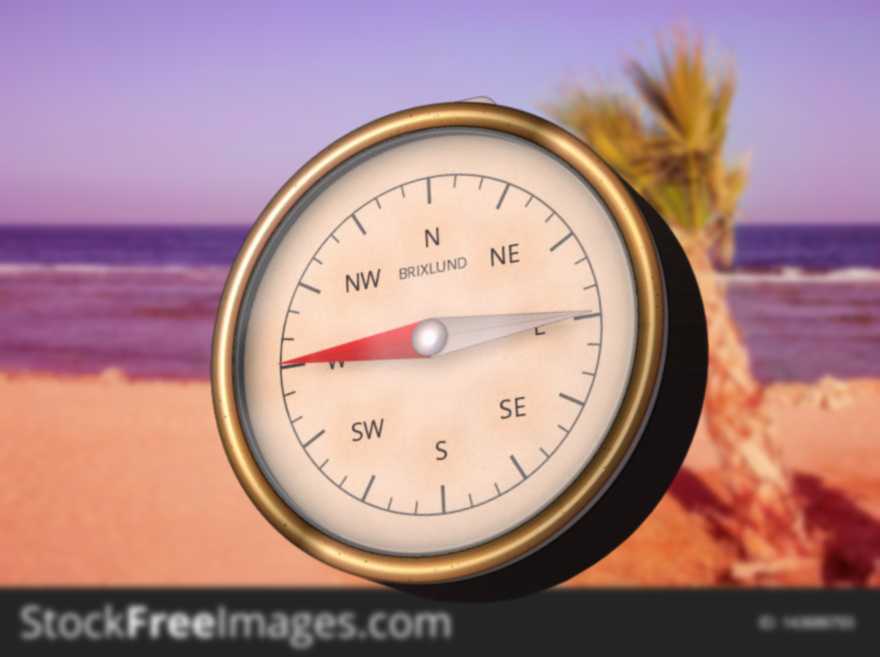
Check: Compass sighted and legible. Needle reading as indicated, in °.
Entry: 270 °
